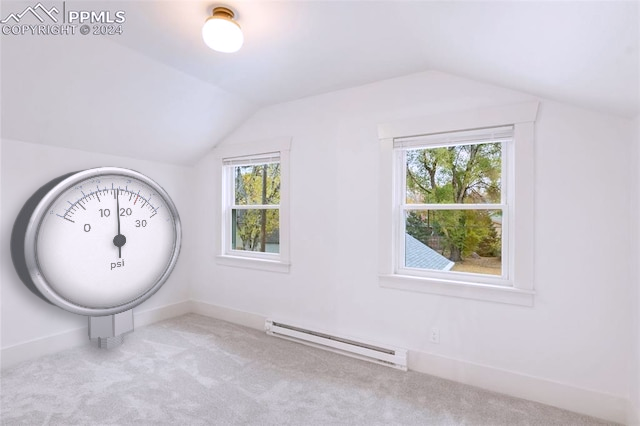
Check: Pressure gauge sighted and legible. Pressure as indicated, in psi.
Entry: 15 psi
